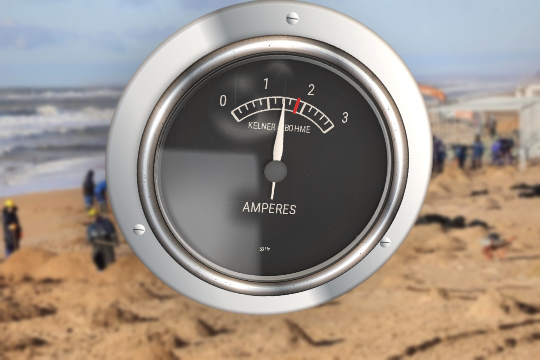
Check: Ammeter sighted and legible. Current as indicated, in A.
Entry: 1.4 A
